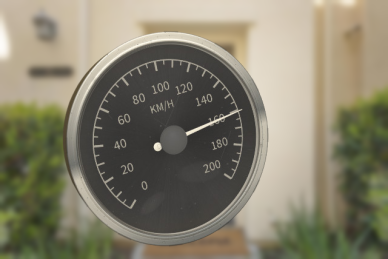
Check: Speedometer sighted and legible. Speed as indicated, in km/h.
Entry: 160 km/h
